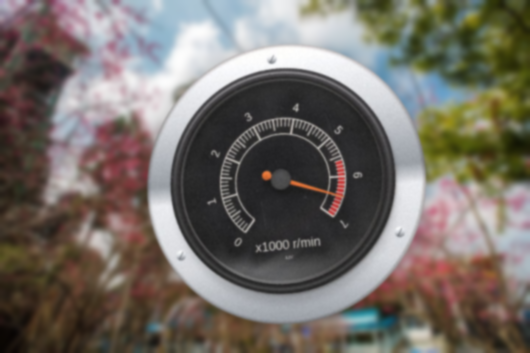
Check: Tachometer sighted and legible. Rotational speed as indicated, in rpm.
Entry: 6500 rpm
